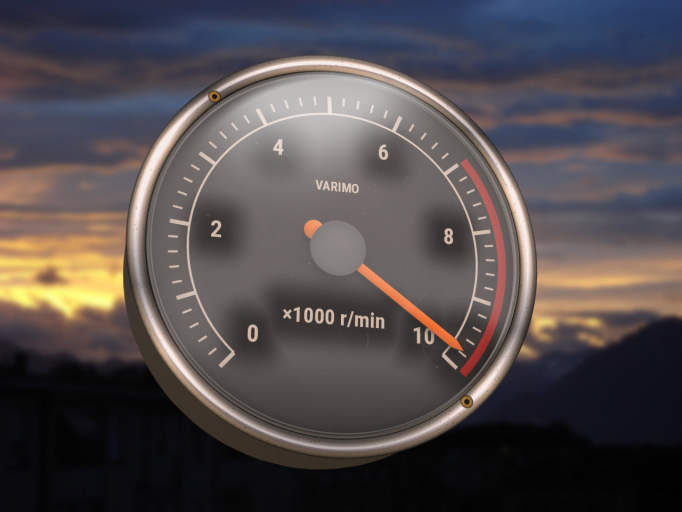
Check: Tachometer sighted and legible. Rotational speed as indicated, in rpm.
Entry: 9800 rpm
